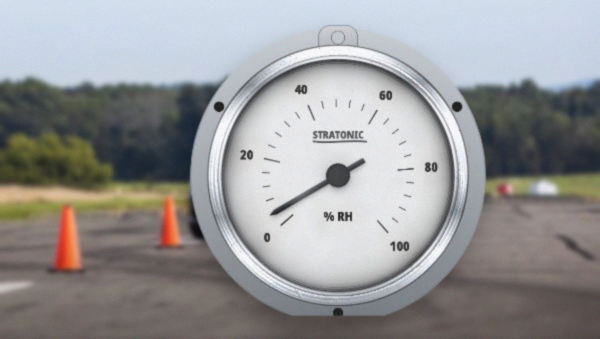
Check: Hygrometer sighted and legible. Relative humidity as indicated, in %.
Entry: 4 %
